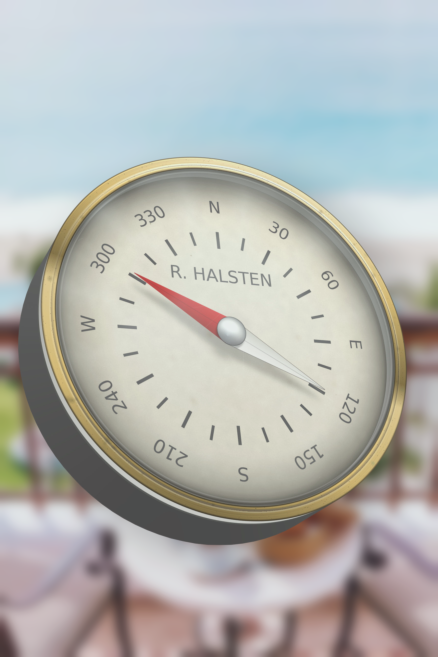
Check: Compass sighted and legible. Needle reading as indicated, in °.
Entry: 300 °
